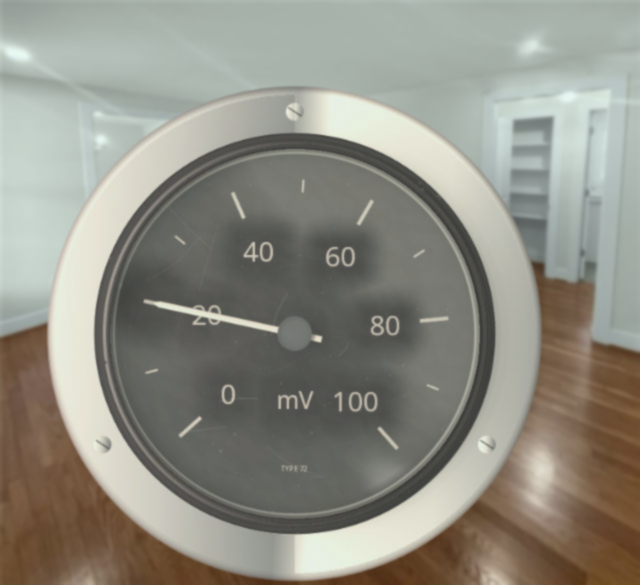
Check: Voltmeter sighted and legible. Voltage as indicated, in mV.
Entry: 20 mV
